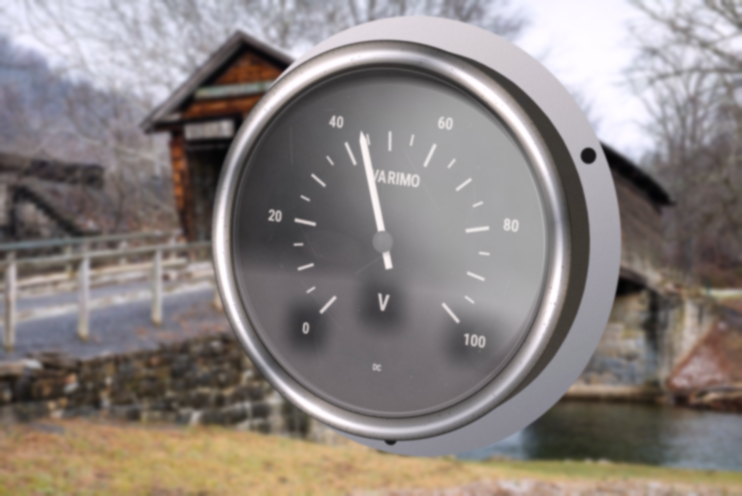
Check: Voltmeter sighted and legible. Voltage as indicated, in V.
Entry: 45 V
